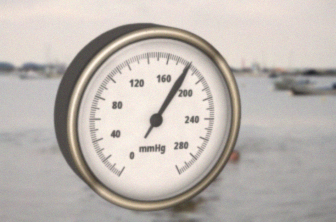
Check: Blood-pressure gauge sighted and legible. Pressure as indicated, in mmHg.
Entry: 180 mmHg
